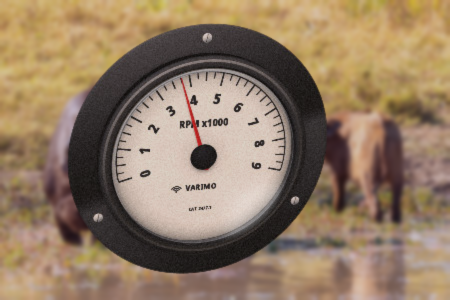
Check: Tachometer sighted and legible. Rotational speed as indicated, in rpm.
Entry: 3750 rpm
